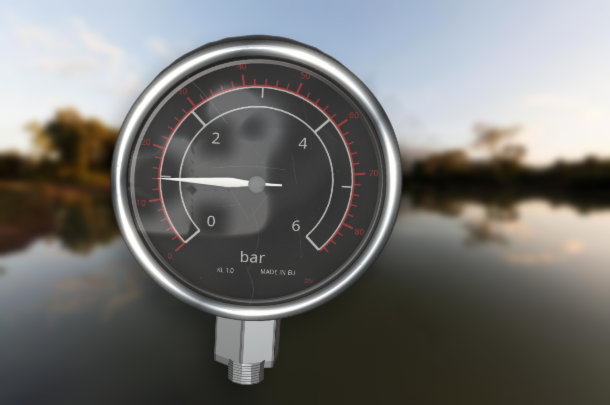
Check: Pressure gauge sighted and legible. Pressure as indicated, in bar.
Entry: 1 bar
